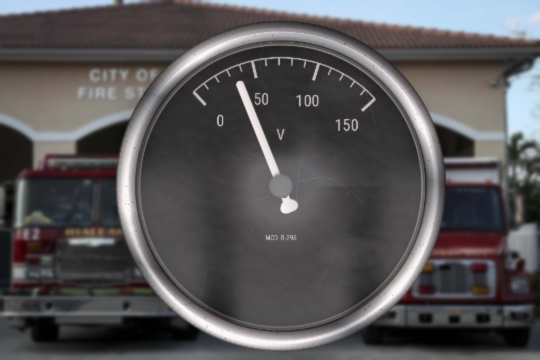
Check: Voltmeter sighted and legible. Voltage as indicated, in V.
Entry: 35 V
